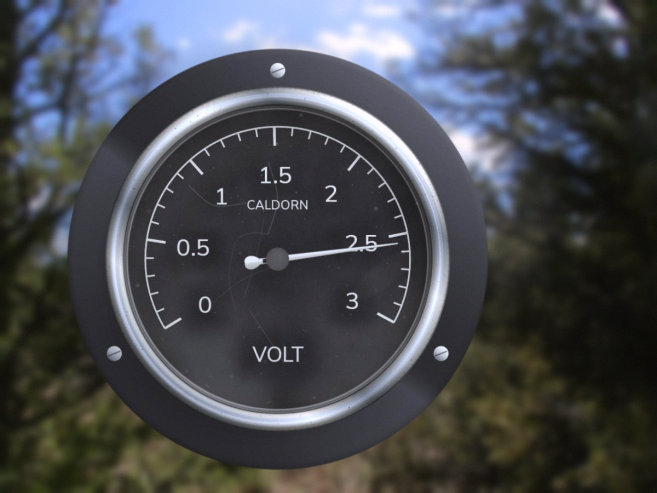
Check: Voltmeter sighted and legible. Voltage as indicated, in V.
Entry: 2.55 V
